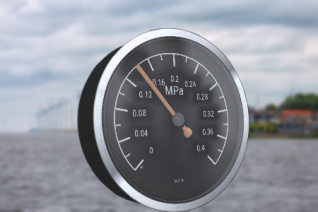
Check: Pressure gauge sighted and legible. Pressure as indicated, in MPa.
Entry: 0.14 MPa
